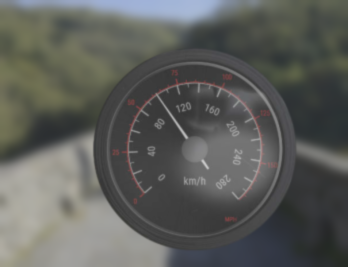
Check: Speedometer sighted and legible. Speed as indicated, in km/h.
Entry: 100 km/h
